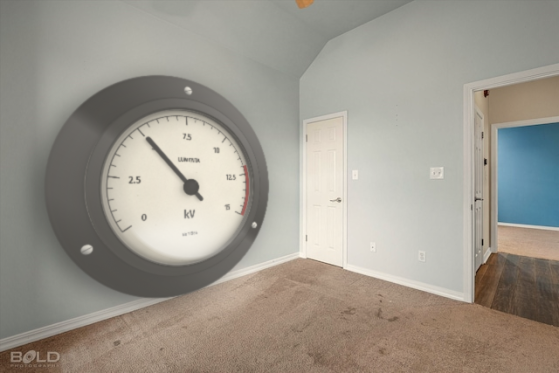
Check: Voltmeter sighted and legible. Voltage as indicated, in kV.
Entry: 5 kV
